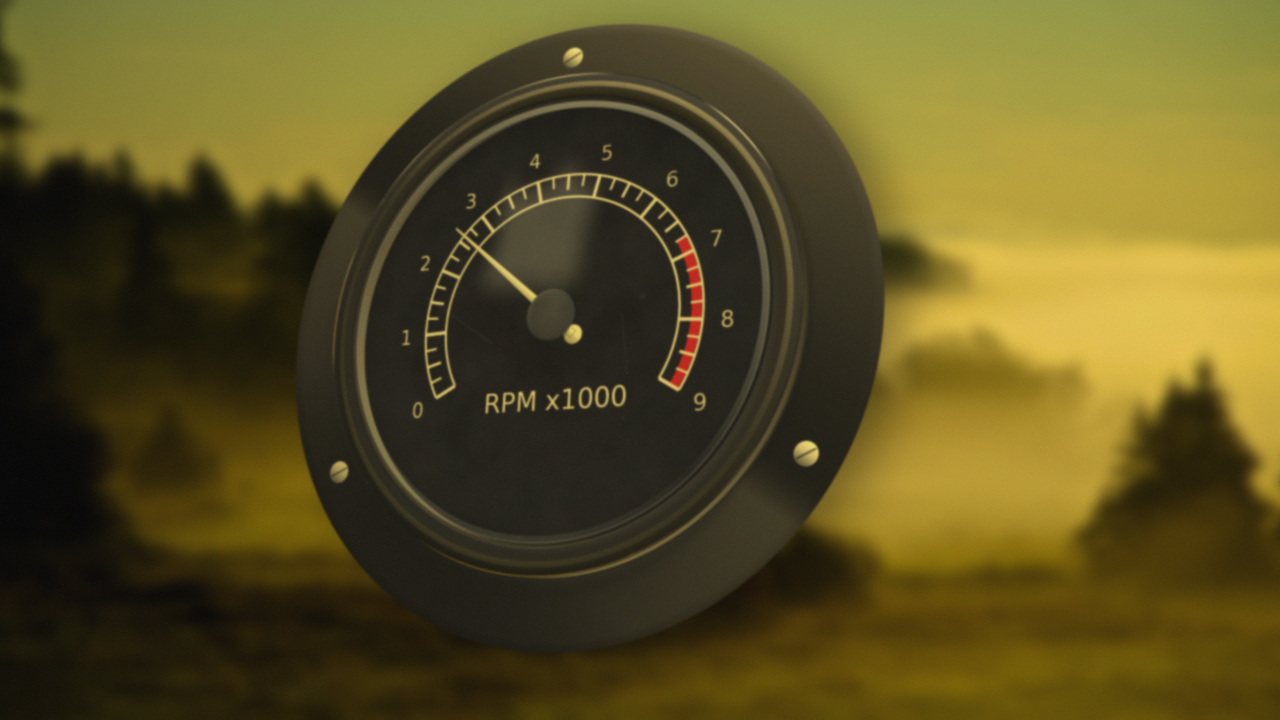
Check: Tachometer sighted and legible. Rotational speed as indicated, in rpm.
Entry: 2625 rpm
